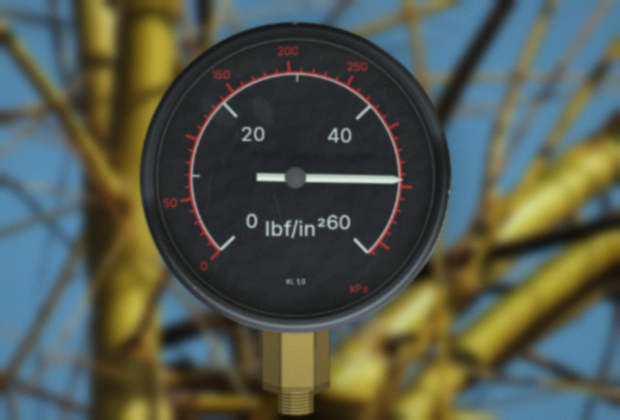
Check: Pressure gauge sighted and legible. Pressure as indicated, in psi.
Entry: 50 psi
